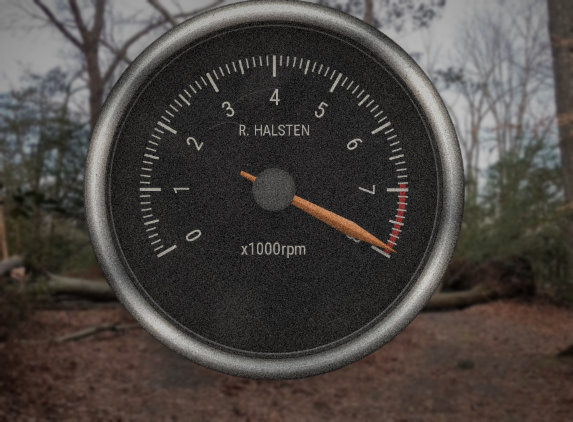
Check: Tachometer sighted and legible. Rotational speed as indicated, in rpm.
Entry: 7900 rpm
